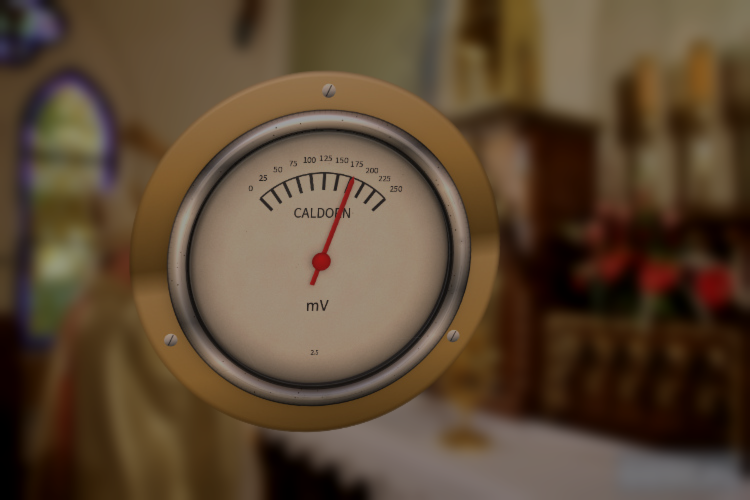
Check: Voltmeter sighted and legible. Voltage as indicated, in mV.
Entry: 175 mV
